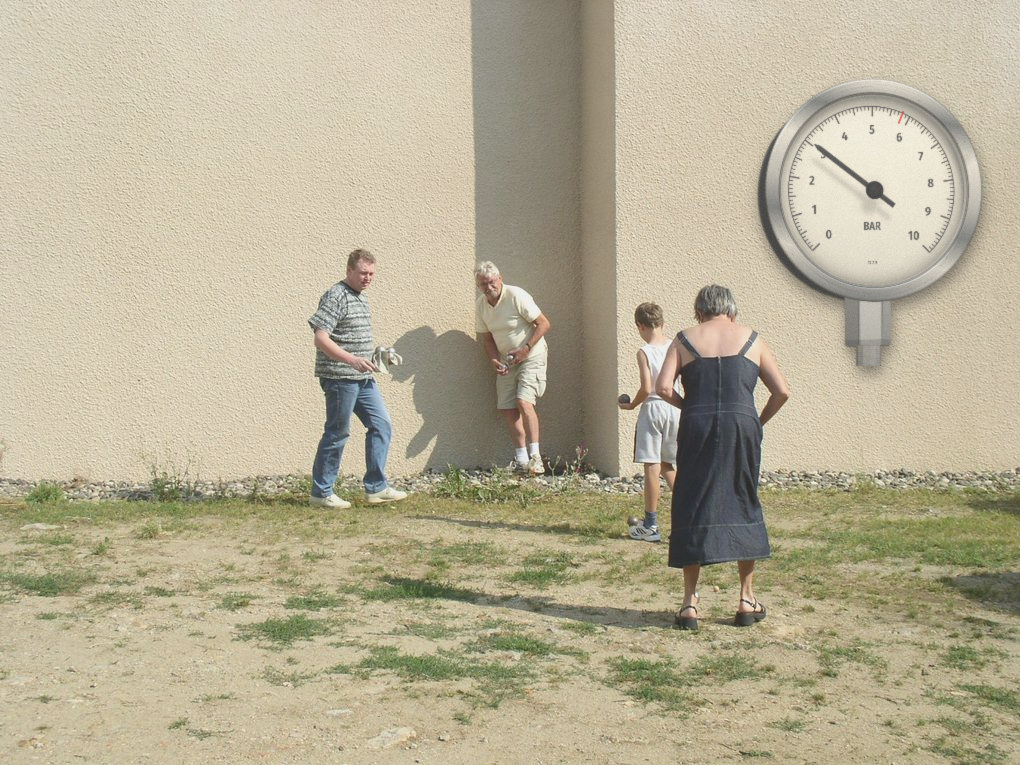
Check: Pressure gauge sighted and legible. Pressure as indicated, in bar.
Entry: 3 bar
